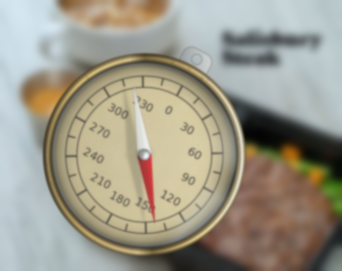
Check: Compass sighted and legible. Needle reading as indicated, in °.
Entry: 142.5 °
